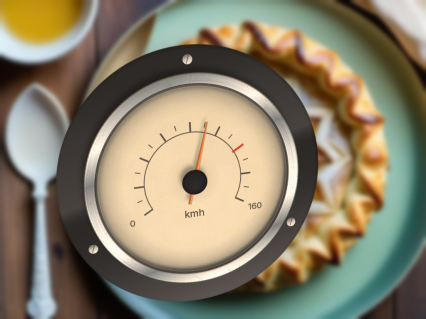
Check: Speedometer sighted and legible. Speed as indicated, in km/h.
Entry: 90 km/h
